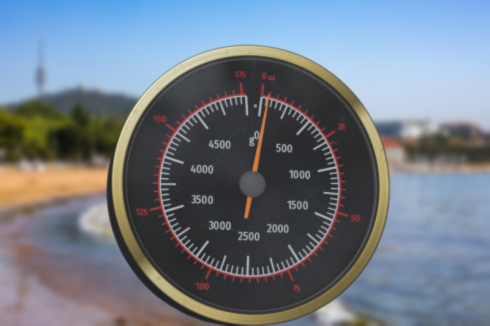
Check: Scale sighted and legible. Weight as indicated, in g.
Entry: 50 g
